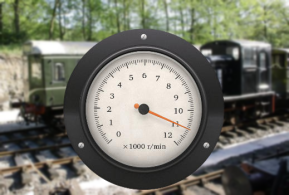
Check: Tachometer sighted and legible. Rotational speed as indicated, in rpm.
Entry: 11000 rpm
